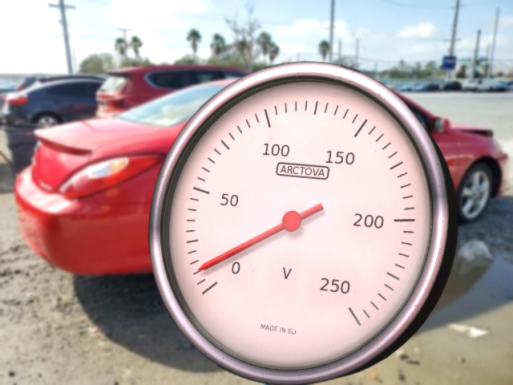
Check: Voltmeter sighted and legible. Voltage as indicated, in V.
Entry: 10 V
